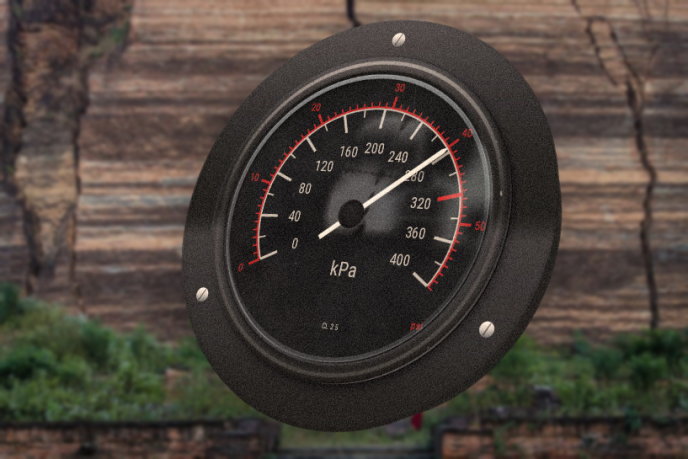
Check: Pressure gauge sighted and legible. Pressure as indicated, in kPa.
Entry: 280 kPa
